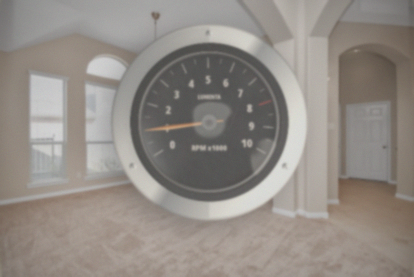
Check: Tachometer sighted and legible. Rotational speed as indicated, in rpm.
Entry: 1000 rpm
